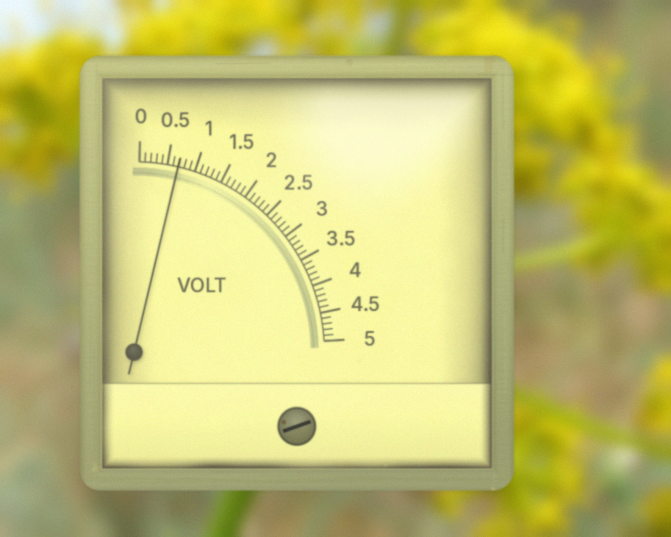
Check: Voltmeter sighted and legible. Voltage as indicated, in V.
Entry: 0.7 V
